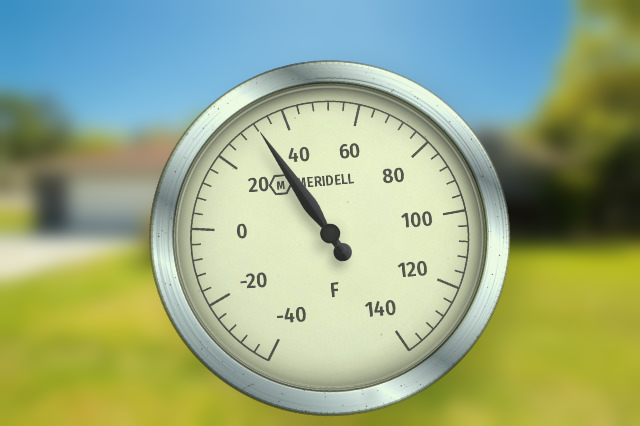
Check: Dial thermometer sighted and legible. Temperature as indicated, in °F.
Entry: 32 °F
